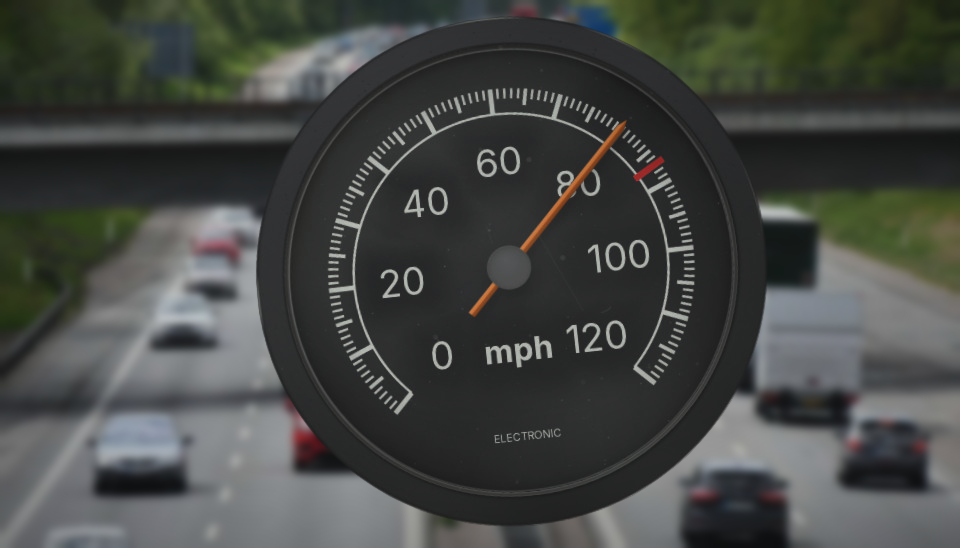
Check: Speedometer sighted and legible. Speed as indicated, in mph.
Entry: 80 mph
